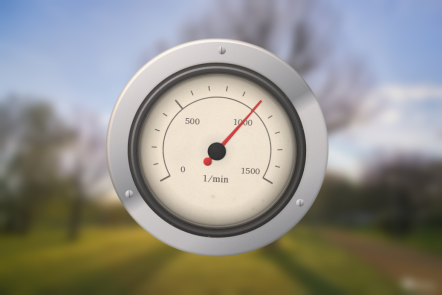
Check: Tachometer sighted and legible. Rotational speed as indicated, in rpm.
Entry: 1000 rpm
